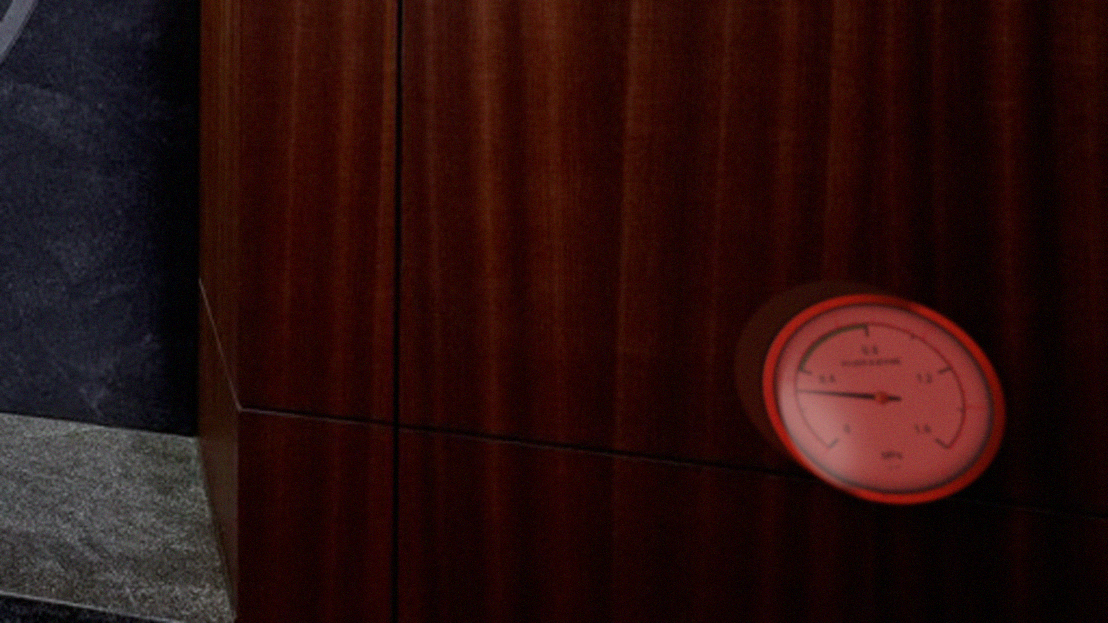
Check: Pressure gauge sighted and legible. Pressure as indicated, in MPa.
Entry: 0.3 MPa
